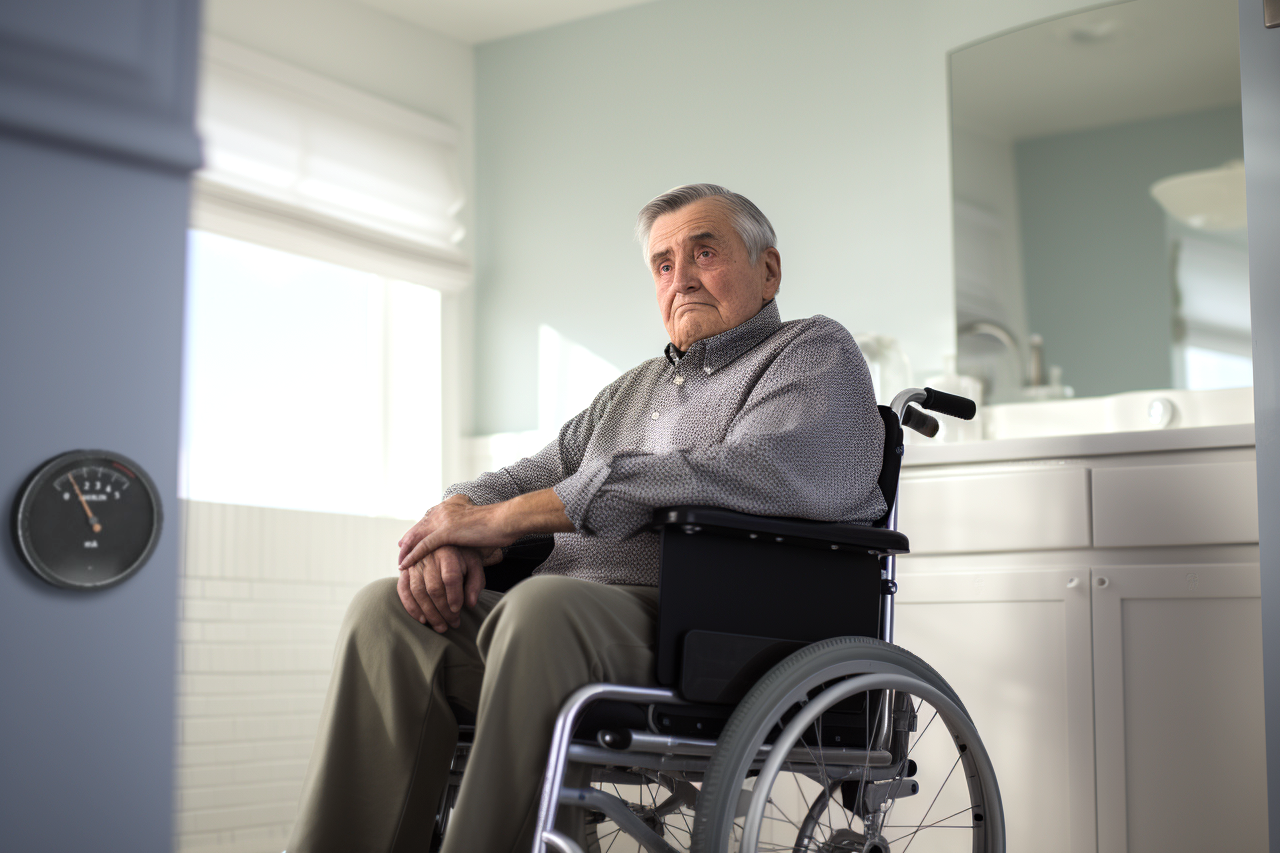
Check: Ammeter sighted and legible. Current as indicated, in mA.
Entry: 1 mA
